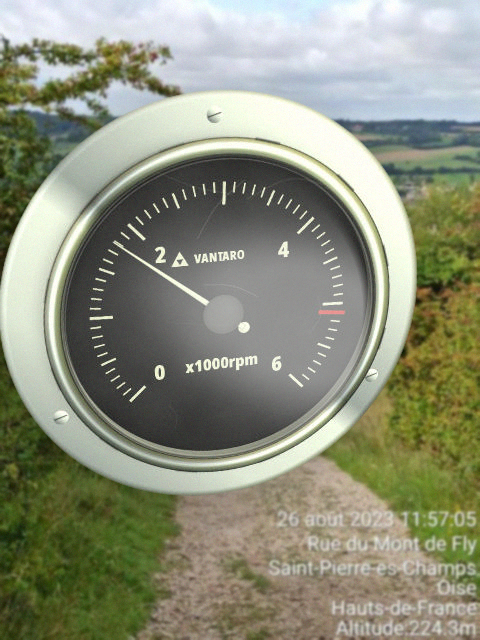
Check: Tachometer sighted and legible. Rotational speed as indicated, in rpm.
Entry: 1800 rpm
